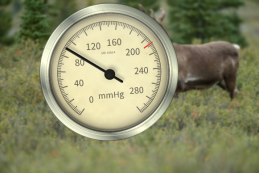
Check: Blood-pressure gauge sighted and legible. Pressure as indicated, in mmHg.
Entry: 90 mmHg
